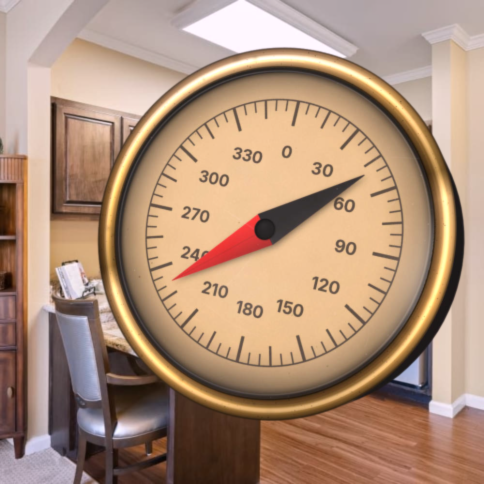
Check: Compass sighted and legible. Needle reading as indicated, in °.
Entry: 230 °
